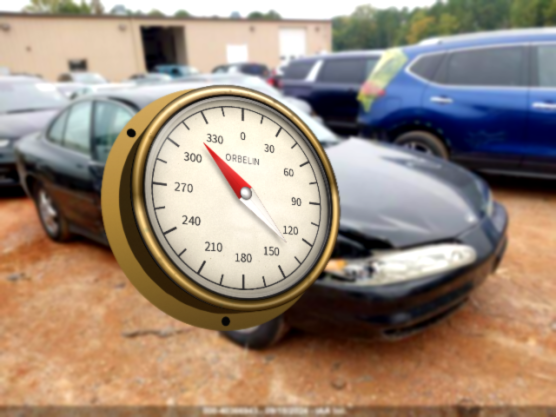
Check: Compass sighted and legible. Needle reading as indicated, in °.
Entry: 315 °
